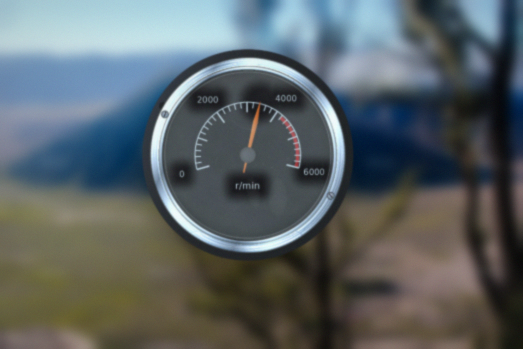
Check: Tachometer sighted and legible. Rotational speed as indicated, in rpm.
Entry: 3400 rpm
